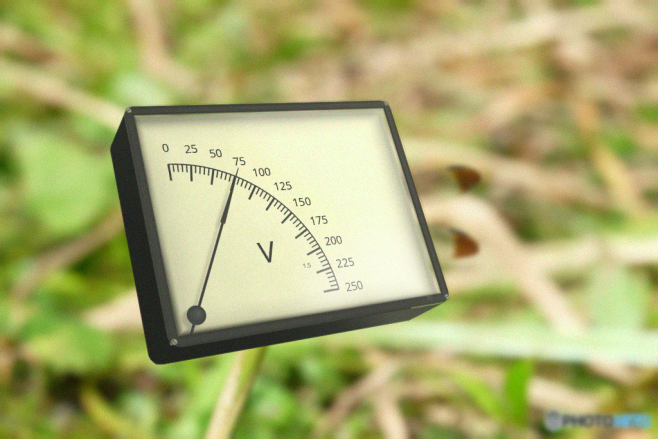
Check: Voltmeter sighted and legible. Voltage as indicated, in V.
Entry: 75 V
